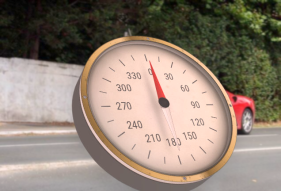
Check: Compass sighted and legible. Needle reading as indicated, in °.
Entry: 0 °
